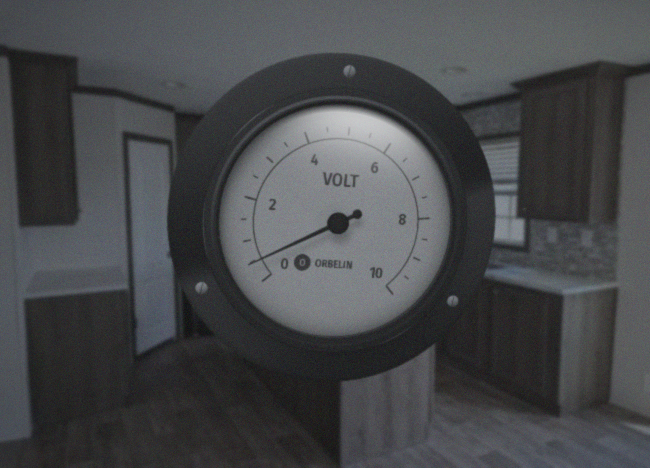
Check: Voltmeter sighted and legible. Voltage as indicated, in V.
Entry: 0.5 V
